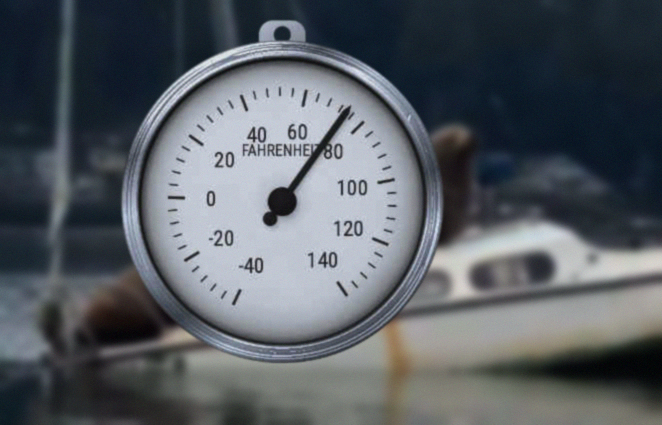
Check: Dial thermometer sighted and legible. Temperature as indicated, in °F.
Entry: 74 °F
